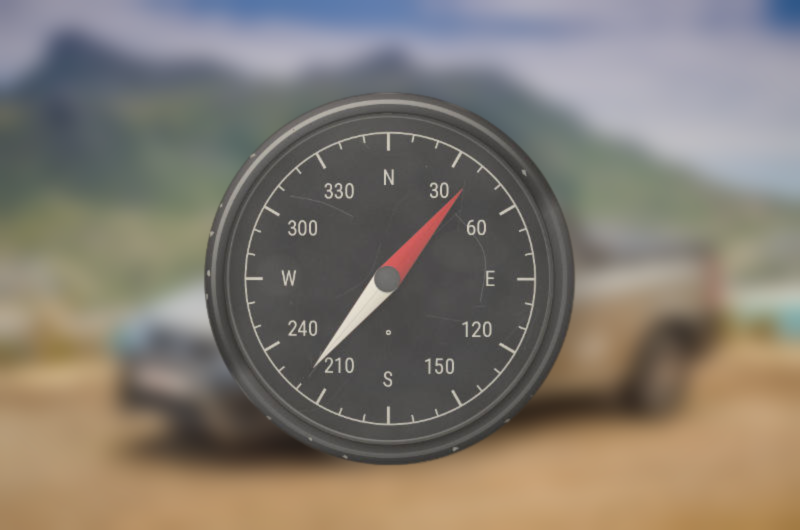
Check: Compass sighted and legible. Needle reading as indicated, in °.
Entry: 40 °
